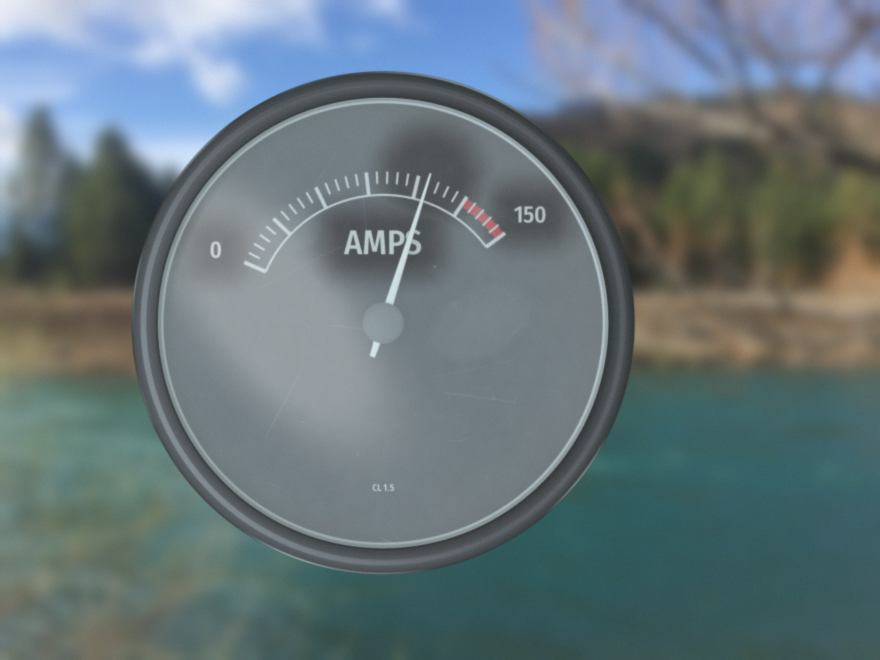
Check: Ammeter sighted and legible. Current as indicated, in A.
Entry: 105 A
